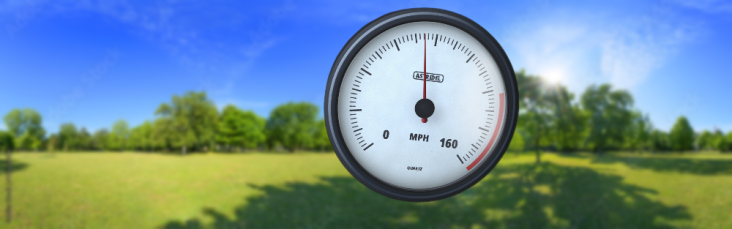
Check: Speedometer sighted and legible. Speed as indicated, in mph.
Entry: 74 mph
